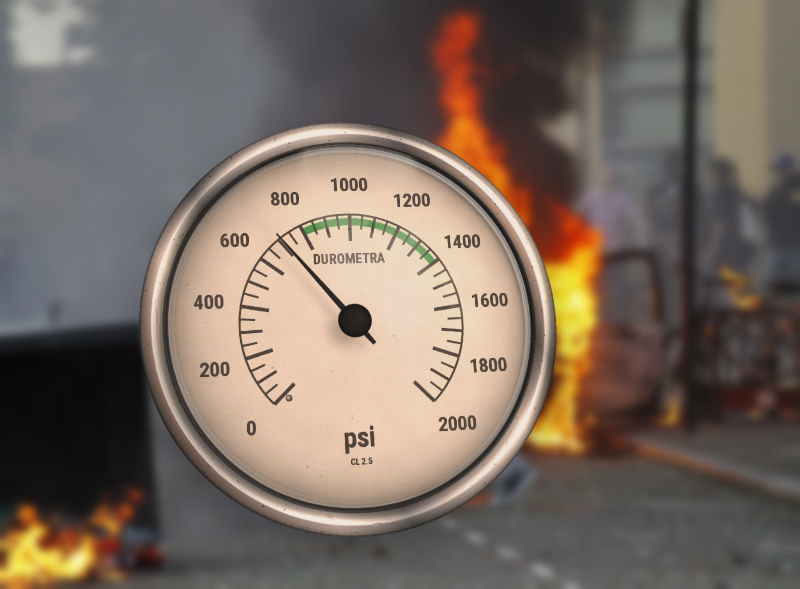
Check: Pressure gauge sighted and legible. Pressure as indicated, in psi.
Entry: 700 psi
